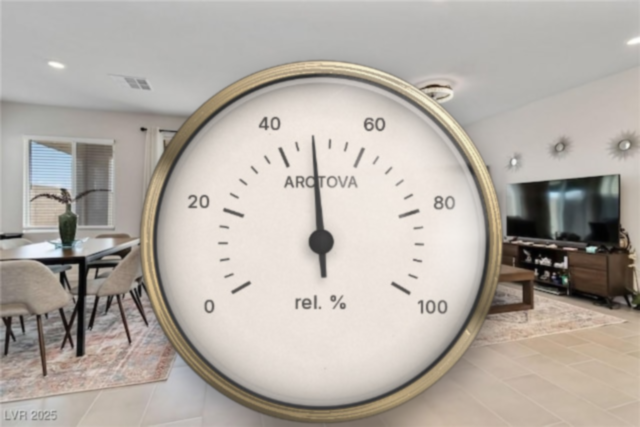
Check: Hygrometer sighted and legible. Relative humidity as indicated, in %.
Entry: 48 %
